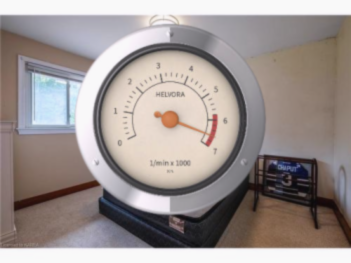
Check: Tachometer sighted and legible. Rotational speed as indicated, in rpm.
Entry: 6600 rpm
